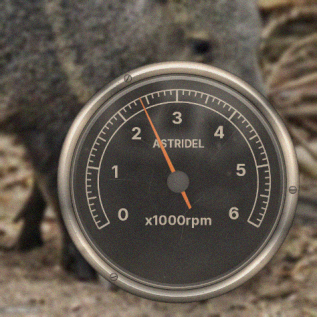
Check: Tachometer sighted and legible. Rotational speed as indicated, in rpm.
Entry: 2400 rpm
